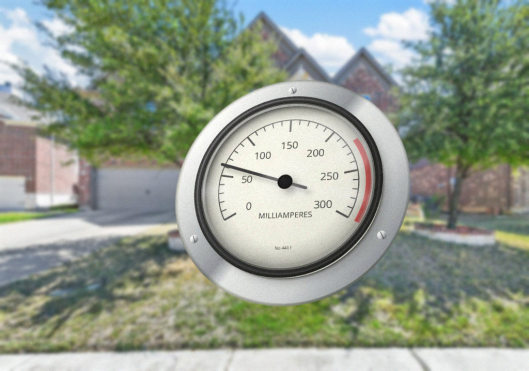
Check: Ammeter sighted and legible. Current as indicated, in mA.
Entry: 60 mA
